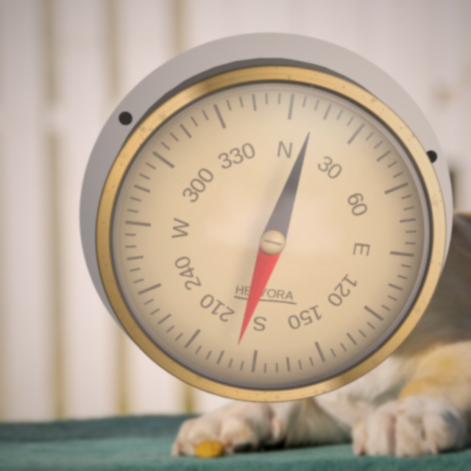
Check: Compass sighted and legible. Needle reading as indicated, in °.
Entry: 190 °
